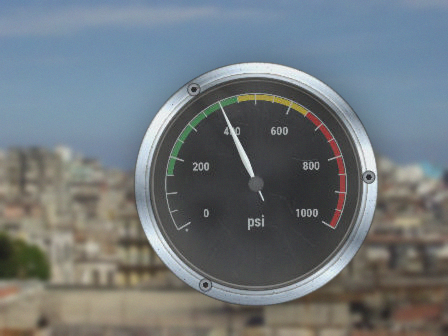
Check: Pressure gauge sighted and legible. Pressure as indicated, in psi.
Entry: 400 psi
